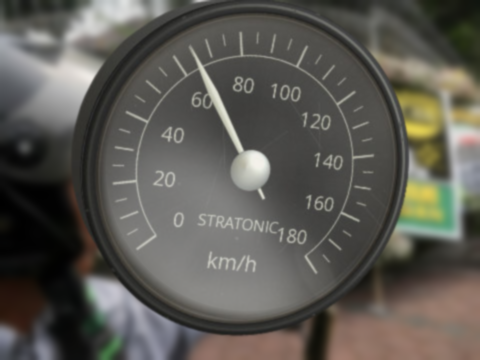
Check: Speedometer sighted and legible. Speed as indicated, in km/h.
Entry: 65 km/h
